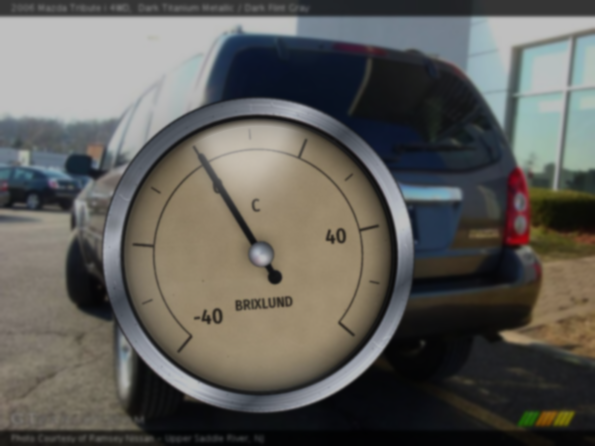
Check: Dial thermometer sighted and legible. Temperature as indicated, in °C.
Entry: 0 °C
